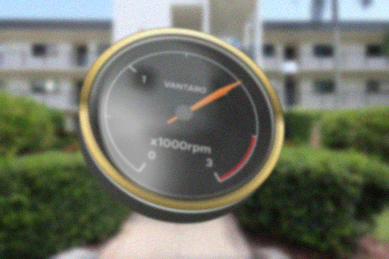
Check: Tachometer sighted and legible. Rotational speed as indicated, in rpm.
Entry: 2000 rpm
